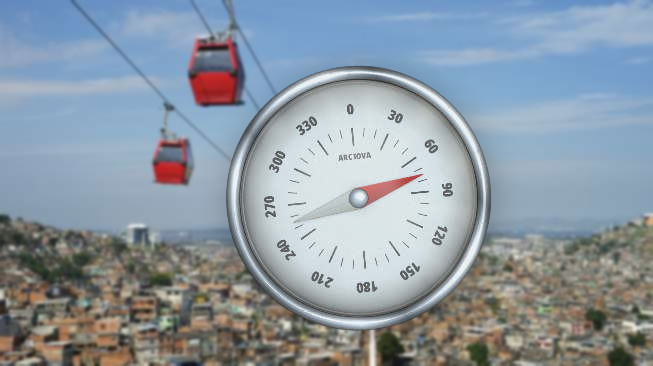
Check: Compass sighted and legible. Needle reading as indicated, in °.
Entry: 75 °
